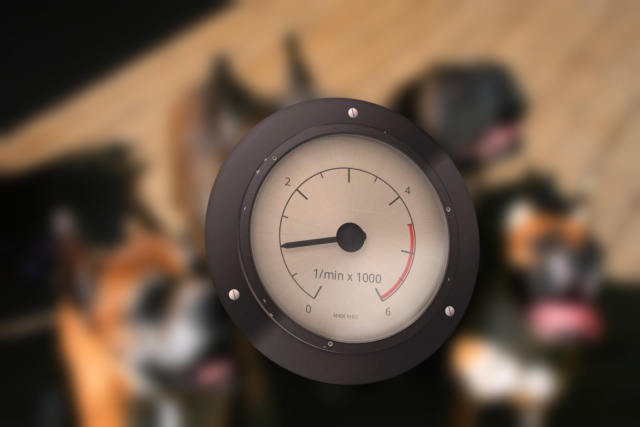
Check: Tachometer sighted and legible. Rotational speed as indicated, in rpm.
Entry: 1000 rpm
